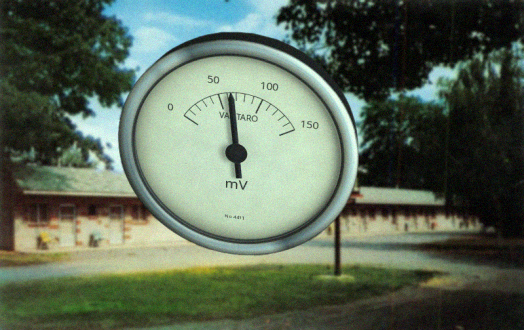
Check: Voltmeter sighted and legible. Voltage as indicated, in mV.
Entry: 65 mV
